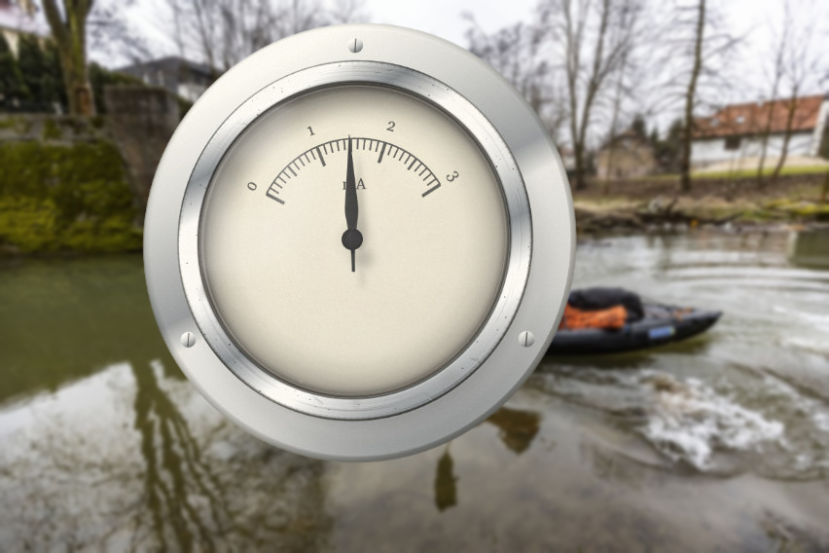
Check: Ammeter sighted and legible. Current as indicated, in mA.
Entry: 1.5 mA
